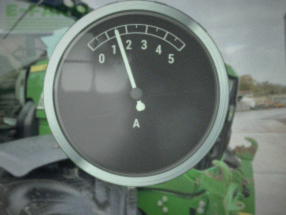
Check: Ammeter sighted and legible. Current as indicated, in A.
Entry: 1.5 A
